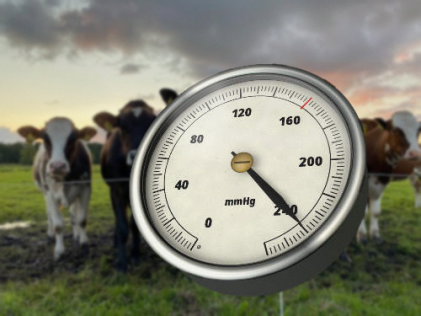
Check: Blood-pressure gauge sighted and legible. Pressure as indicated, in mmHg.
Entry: 240 mmHg
